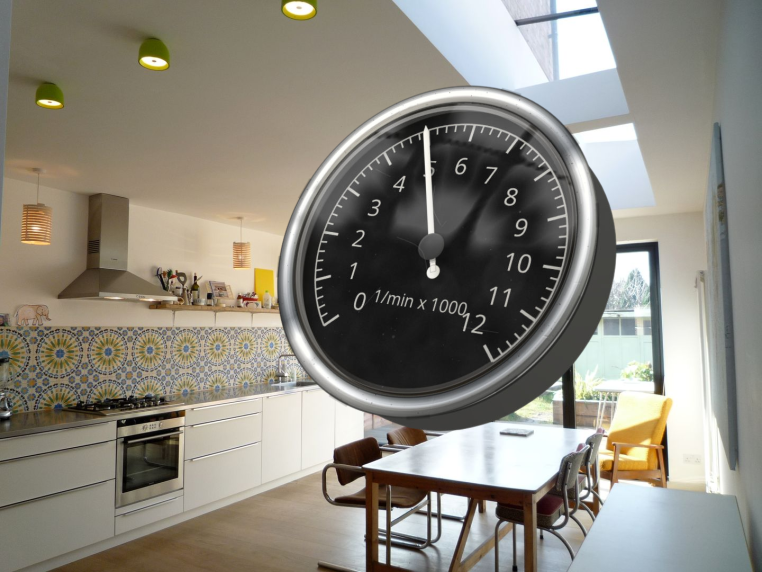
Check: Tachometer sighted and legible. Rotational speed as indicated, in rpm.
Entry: 5000 rpm
